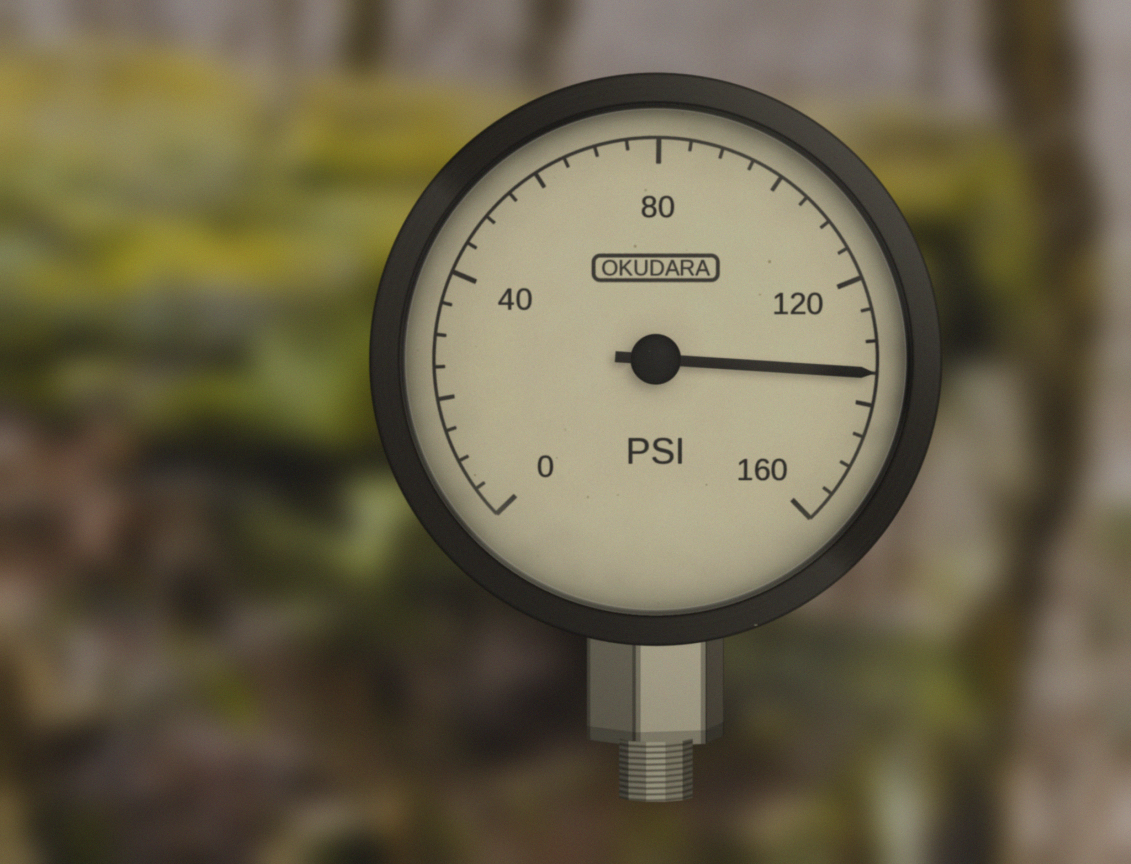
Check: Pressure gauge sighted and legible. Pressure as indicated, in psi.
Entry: 135 psi
